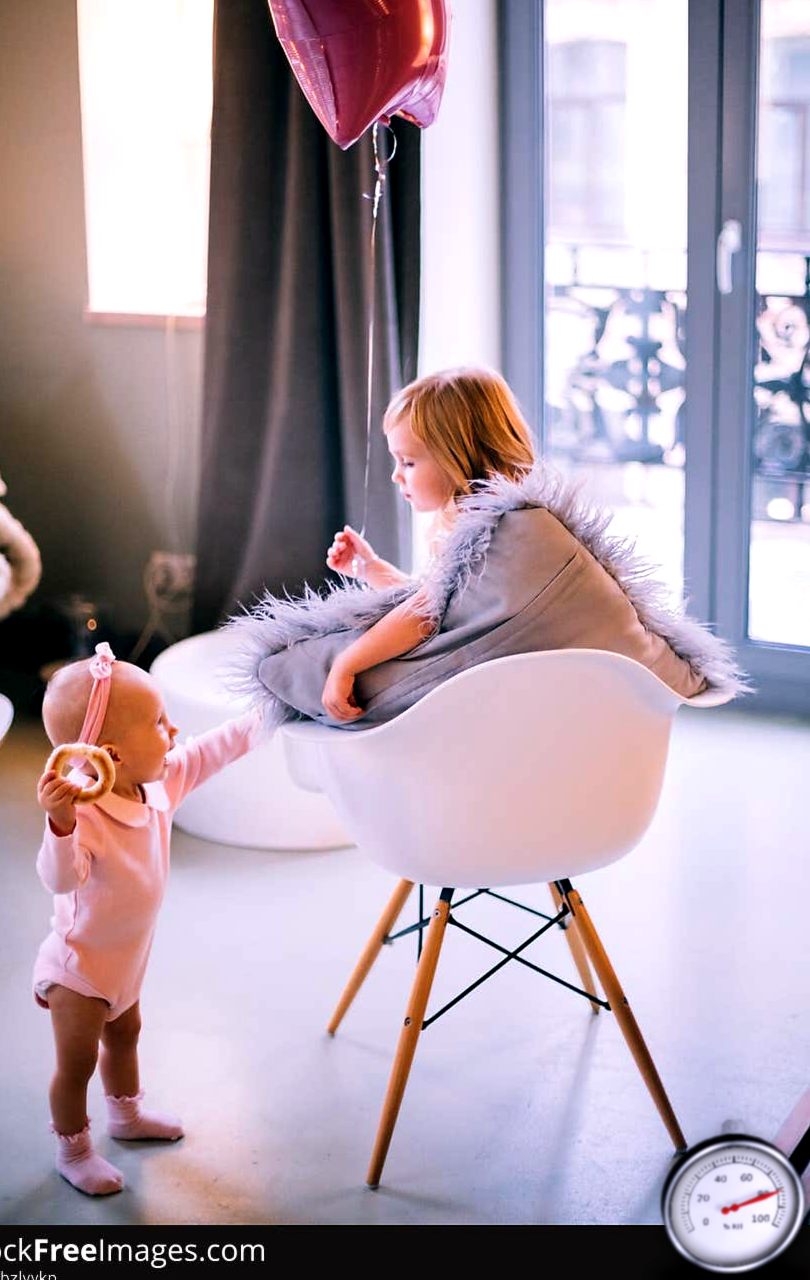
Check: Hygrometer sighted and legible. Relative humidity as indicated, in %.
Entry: 80 %
